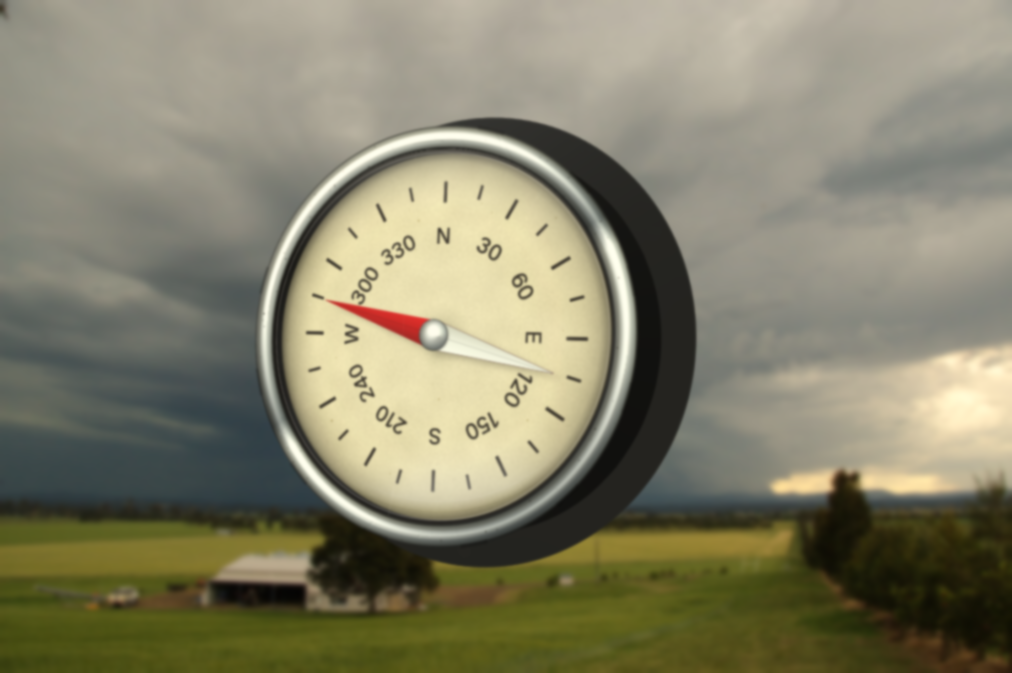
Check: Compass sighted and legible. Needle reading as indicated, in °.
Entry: 285 °
